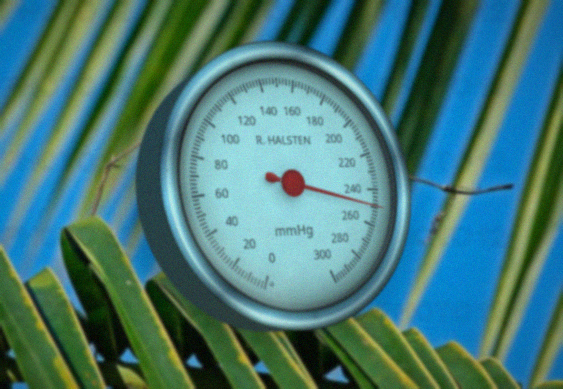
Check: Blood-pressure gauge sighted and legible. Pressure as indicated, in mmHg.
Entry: 250 mmHg
